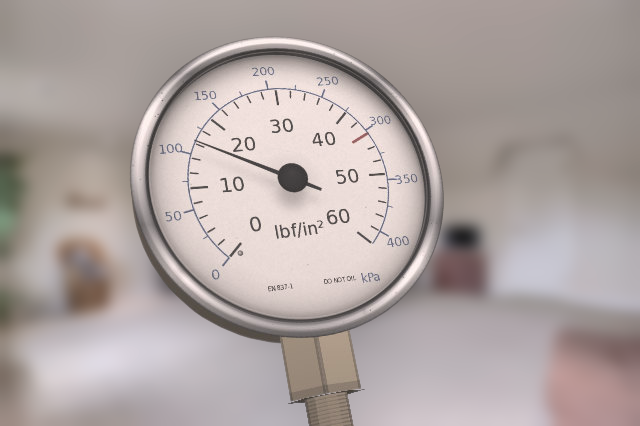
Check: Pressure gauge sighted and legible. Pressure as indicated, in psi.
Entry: 16 psi
